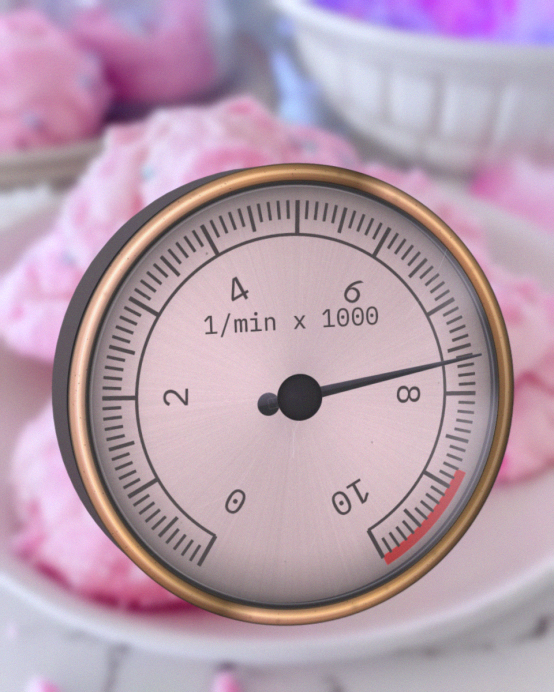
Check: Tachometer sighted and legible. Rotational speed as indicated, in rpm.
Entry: 7600 rpm
